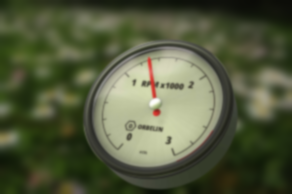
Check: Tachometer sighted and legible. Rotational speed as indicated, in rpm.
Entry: 1300 rpm
